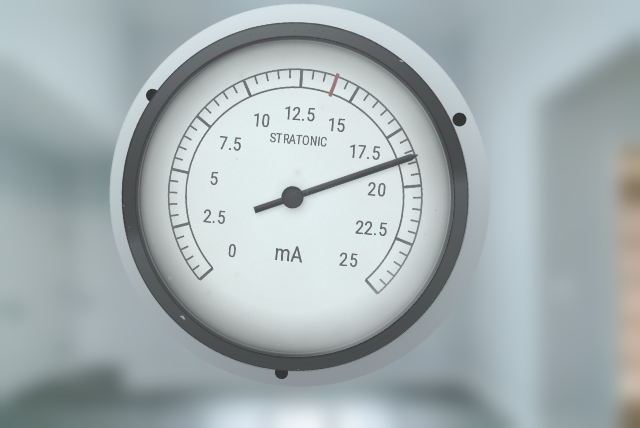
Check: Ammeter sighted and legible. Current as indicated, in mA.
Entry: 18.75 mA
